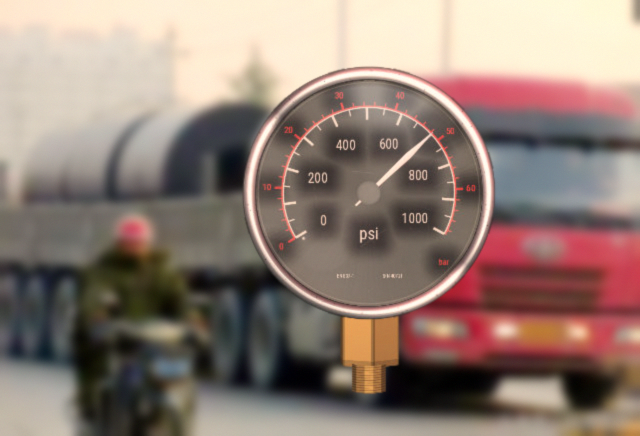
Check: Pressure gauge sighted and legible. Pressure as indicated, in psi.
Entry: 700 psi
